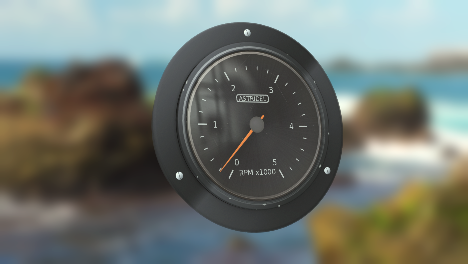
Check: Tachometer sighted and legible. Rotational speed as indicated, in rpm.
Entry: 200 rpm
